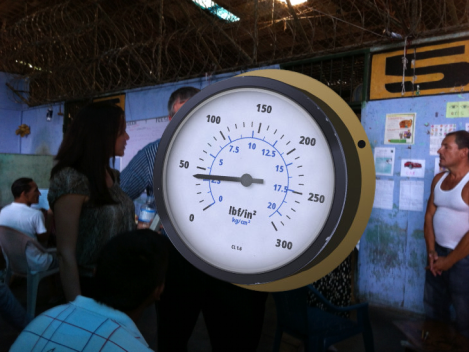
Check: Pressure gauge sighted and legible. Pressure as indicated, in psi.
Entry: 40 psi
